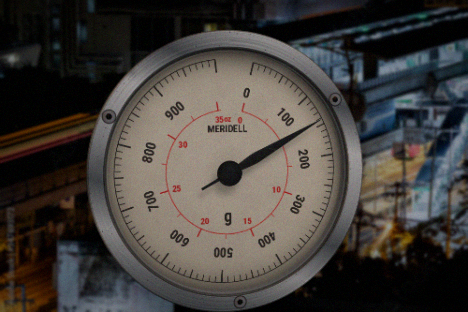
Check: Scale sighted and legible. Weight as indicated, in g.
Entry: 140 g
